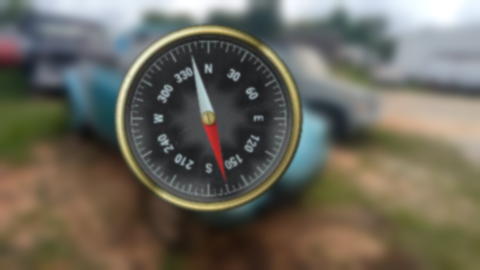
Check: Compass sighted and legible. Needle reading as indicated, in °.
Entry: 165 °
